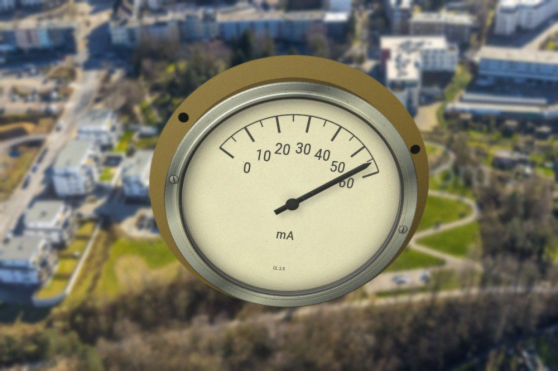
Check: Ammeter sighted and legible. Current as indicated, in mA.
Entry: 55 mA
